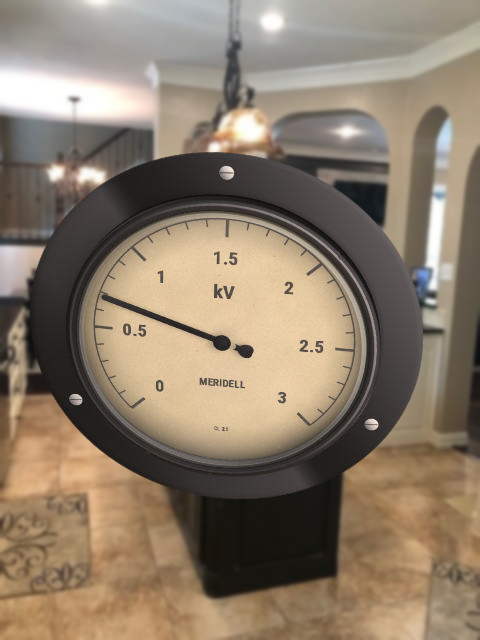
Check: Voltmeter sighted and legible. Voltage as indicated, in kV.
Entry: 0.7 kV
